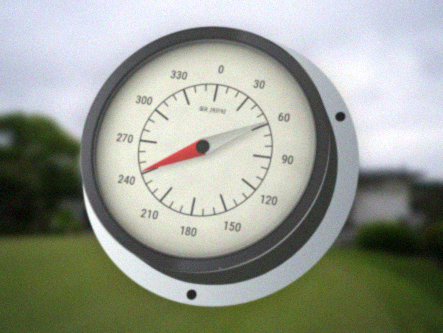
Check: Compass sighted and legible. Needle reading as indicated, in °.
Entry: 240 °
